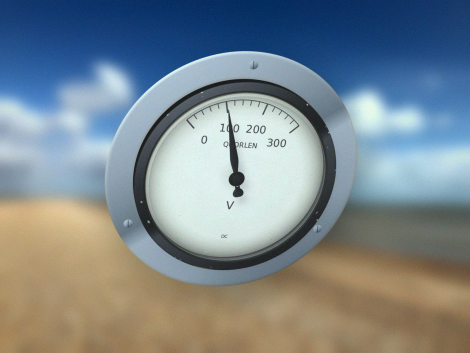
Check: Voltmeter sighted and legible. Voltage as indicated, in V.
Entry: 100 V
